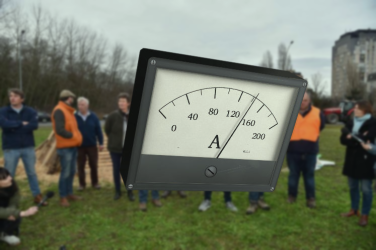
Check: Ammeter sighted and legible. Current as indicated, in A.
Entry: 140 A
